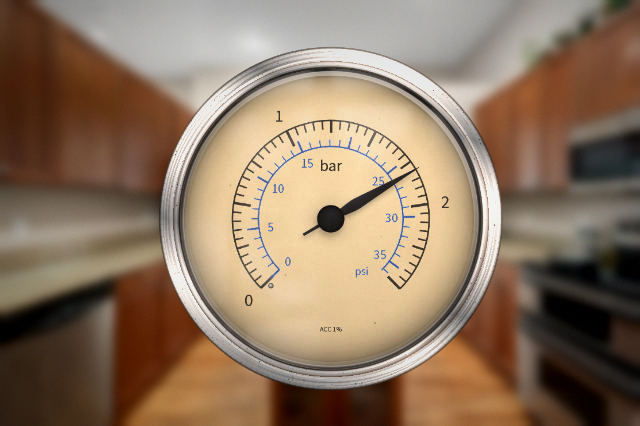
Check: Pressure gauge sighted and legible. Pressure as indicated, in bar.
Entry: 1.8 bar
